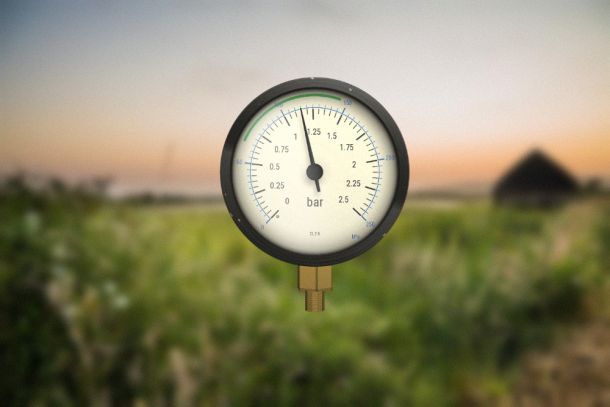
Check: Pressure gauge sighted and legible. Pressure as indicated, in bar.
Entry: 1.15 bar
